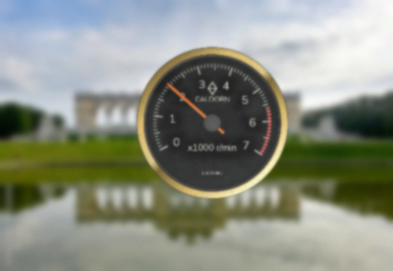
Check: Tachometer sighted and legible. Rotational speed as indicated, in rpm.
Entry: 2000 rpm
